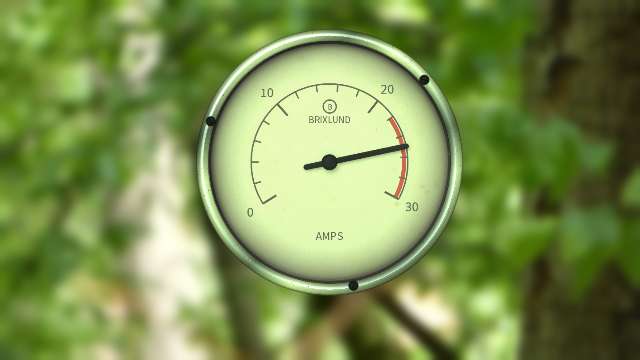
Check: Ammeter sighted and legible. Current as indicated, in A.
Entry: 25 A
